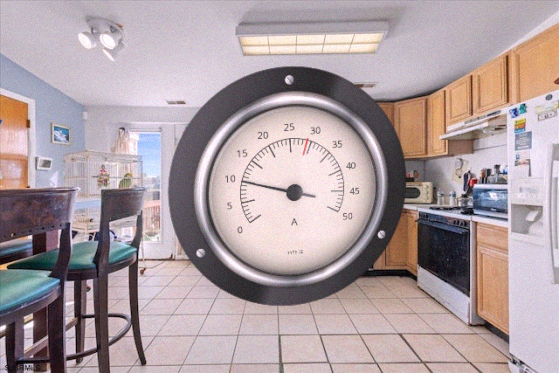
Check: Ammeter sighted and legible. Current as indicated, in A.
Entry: 10 A
